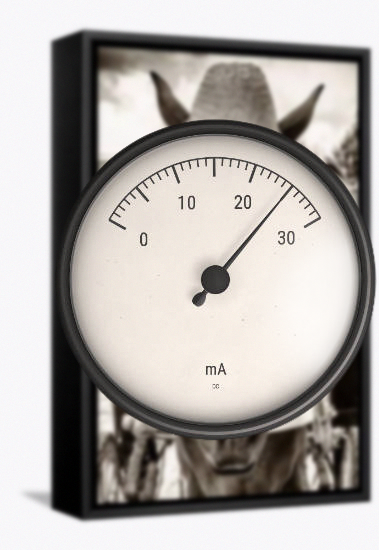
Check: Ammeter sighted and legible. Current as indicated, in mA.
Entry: 25 mA
